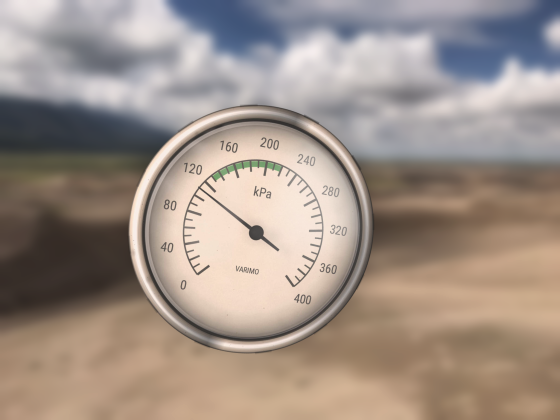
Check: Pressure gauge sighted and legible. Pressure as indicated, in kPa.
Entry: 110 kPa
